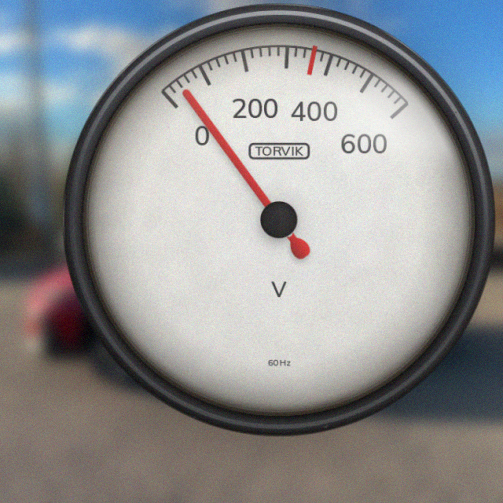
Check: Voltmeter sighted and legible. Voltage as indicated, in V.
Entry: 40 V
